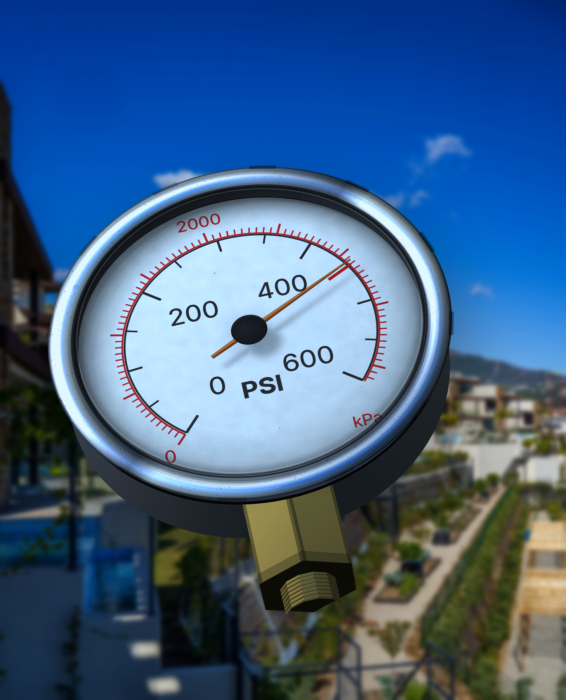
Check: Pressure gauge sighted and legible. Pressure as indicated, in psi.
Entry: 450 psi
